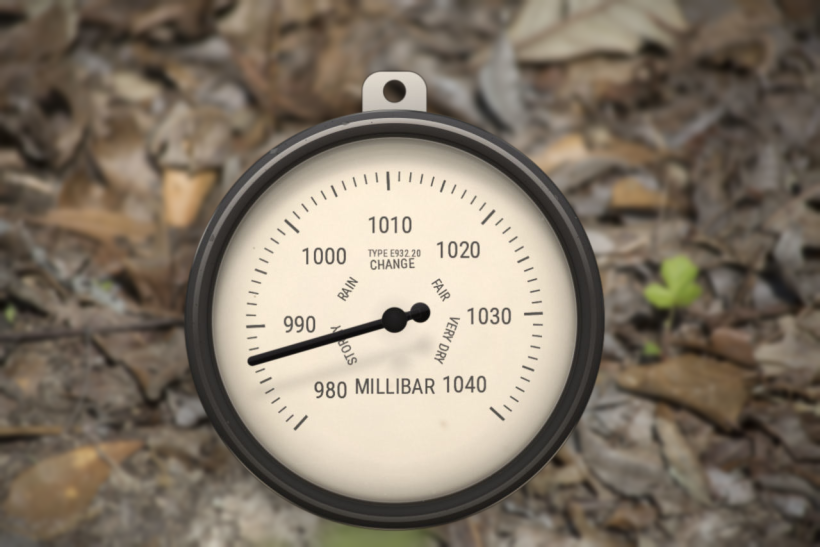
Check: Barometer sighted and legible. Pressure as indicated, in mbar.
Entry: 987 mbar
